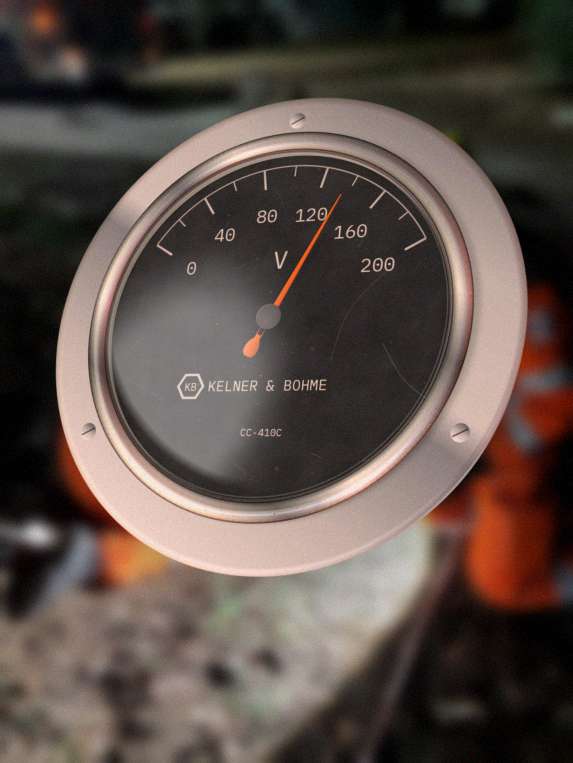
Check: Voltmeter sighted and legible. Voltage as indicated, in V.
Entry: 140 V
